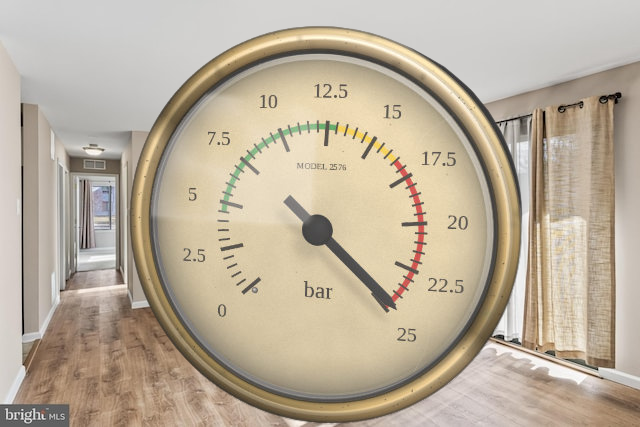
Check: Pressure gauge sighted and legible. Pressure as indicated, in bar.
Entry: 24.5 bar
